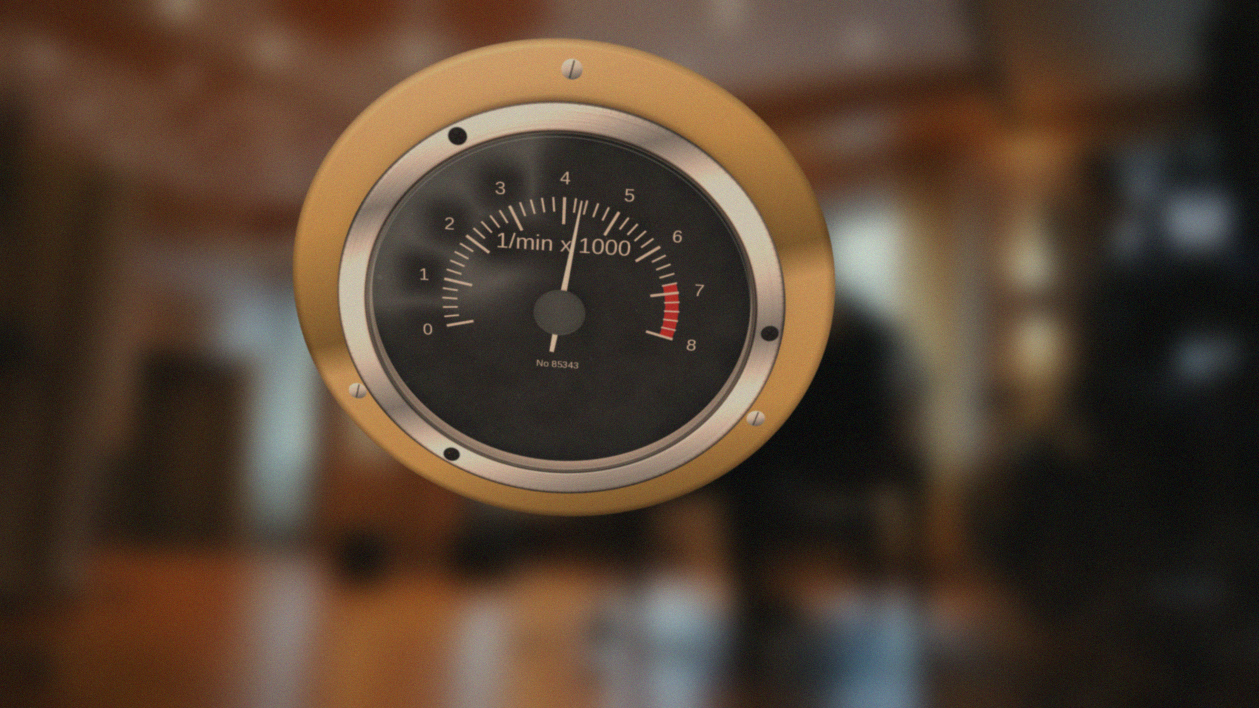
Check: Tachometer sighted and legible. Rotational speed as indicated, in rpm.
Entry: 4300 rpm
